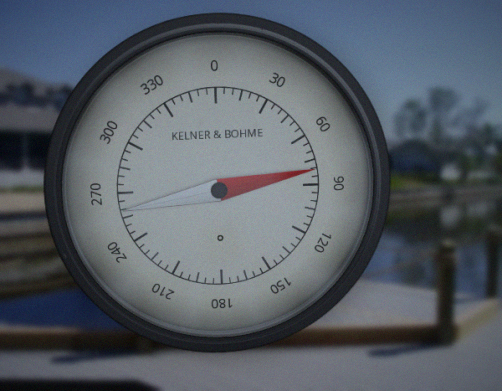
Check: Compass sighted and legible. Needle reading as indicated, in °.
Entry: 80 °
